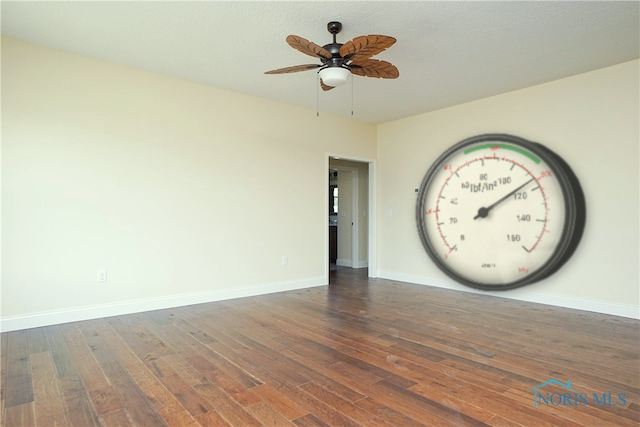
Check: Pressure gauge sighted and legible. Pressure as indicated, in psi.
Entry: 115 psi
